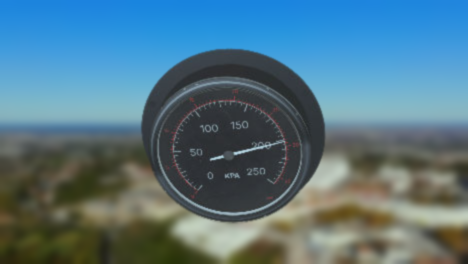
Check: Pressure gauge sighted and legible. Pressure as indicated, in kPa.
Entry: 200 kPa
